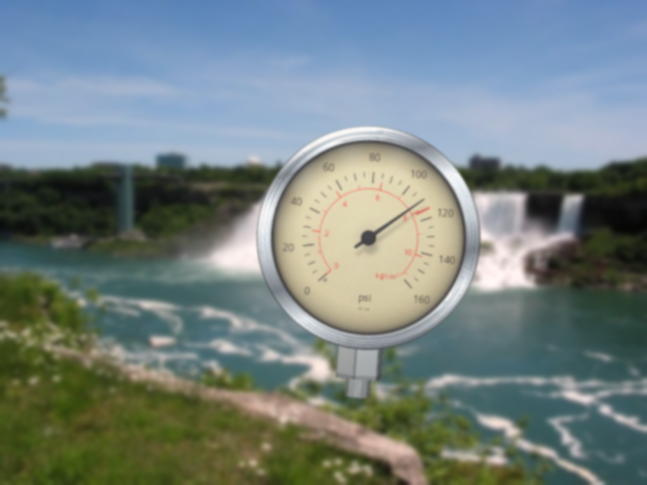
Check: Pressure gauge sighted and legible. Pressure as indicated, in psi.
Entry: 110 psi
